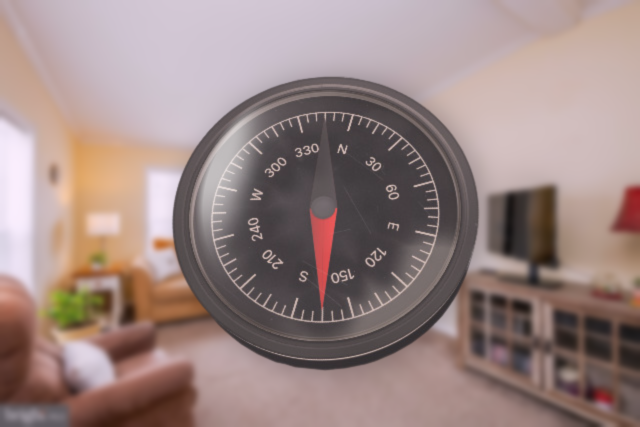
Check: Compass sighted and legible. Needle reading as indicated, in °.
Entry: 165 °
